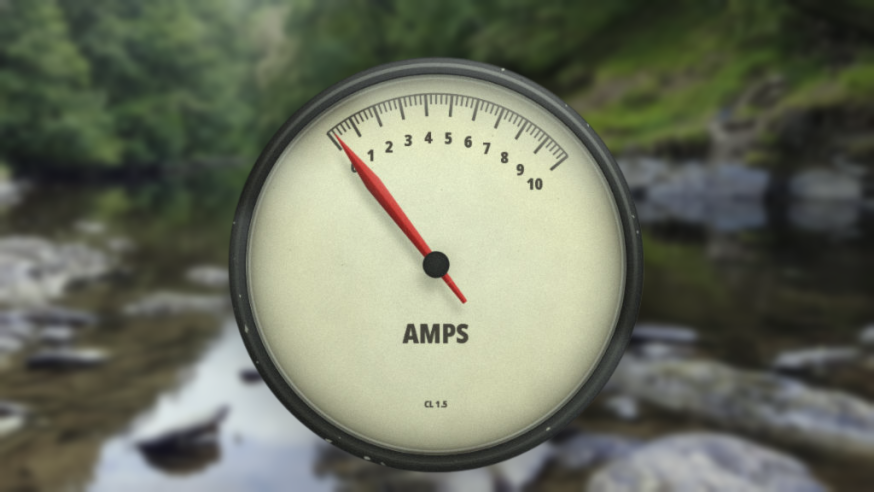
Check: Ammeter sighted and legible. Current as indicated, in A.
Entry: 0.2 A
